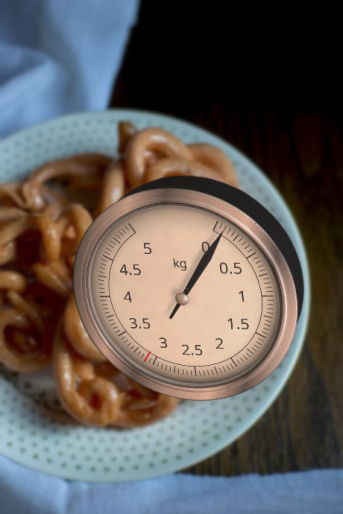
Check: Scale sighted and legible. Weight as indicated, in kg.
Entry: 0.1 kg
